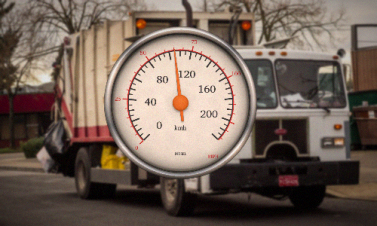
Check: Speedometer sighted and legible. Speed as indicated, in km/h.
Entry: 105 km/h
